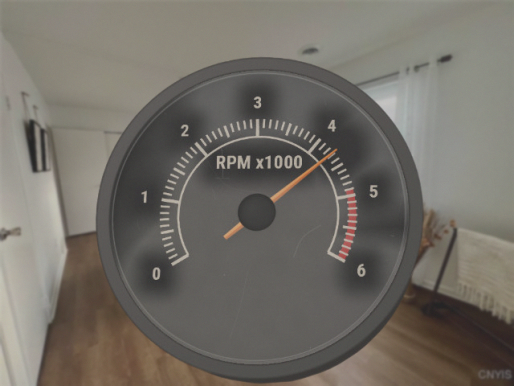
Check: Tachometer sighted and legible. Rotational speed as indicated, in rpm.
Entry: 4300 rpm
